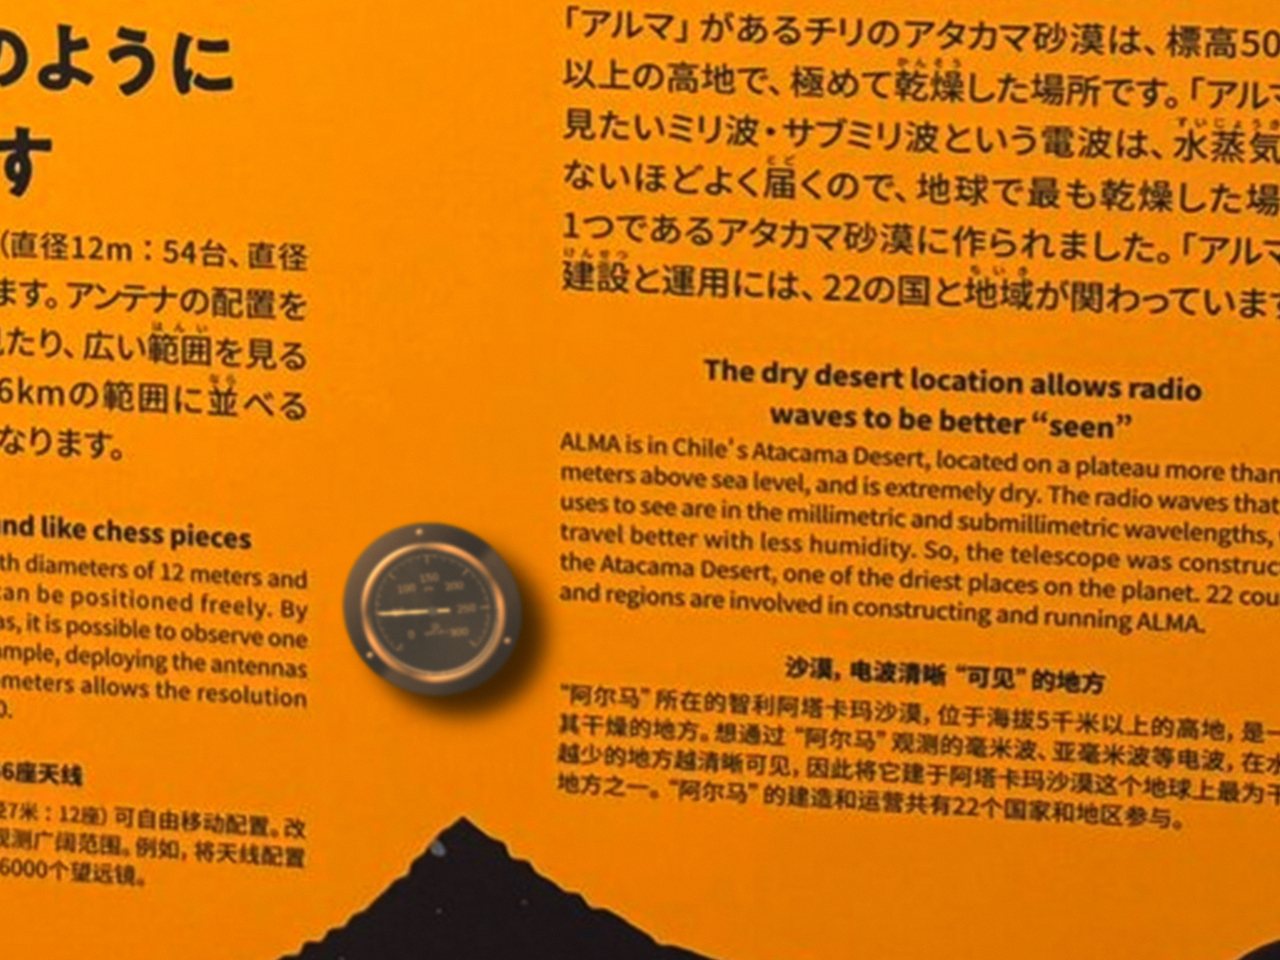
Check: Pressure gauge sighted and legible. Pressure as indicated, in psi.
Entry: 50 psi
